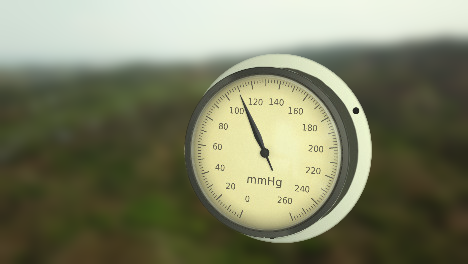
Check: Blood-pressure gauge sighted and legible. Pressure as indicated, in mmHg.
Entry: 110 mmHg
